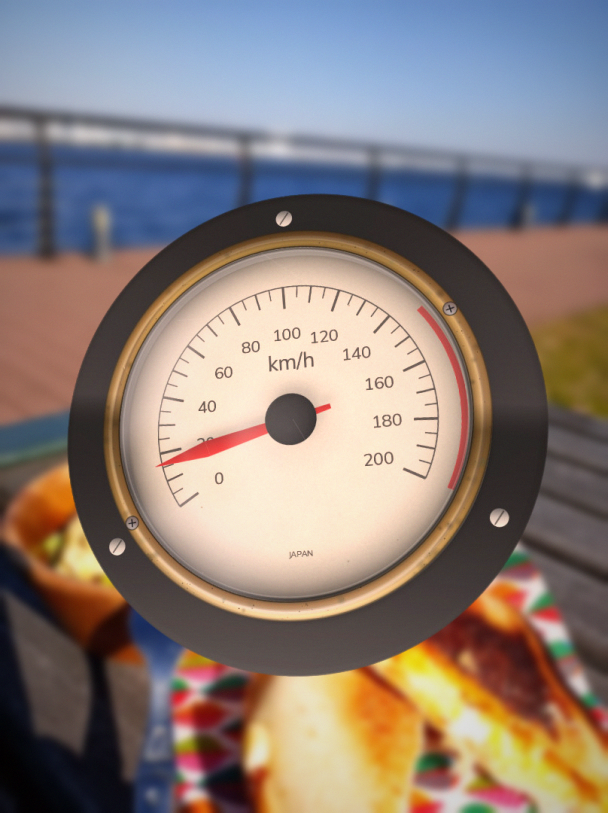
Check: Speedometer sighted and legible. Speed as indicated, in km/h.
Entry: 15 km/h
